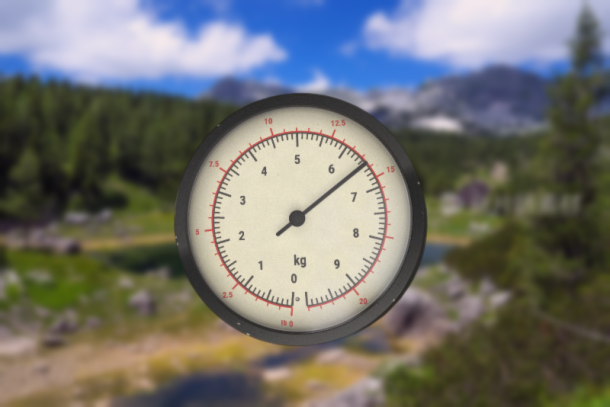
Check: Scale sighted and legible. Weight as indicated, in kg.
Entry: 6.5 kg
